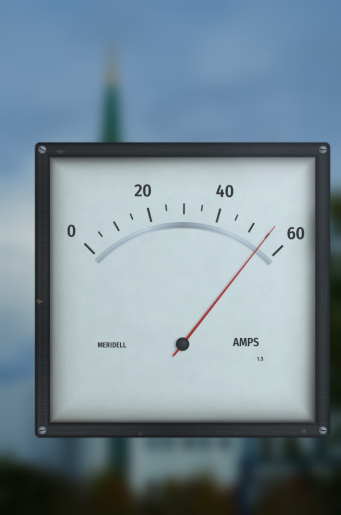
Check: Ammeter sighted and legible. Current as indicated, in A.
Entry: 55 A
